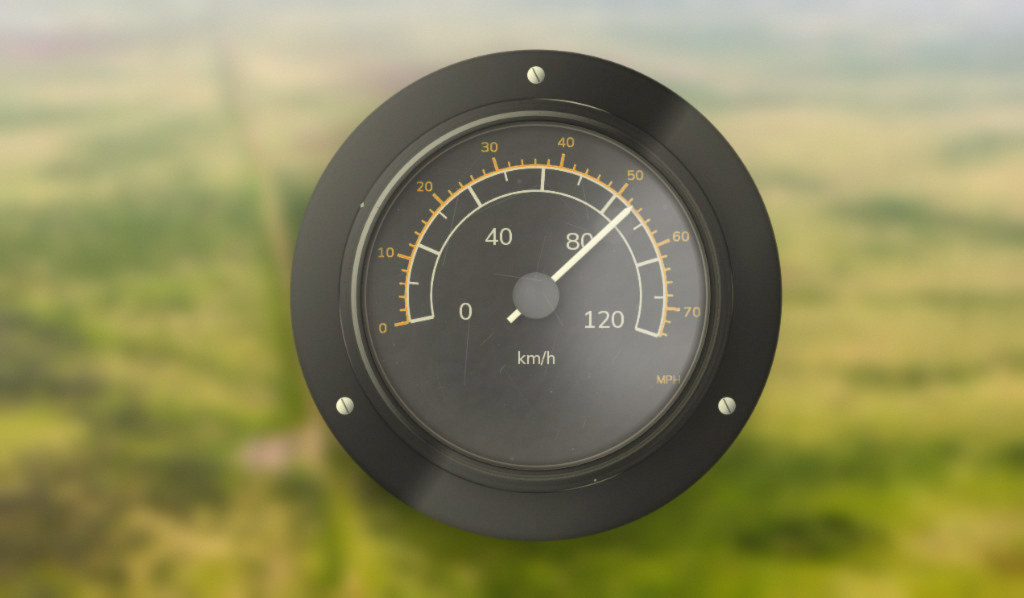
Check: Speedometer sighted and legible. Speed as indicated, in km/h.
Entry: 85 km/h
